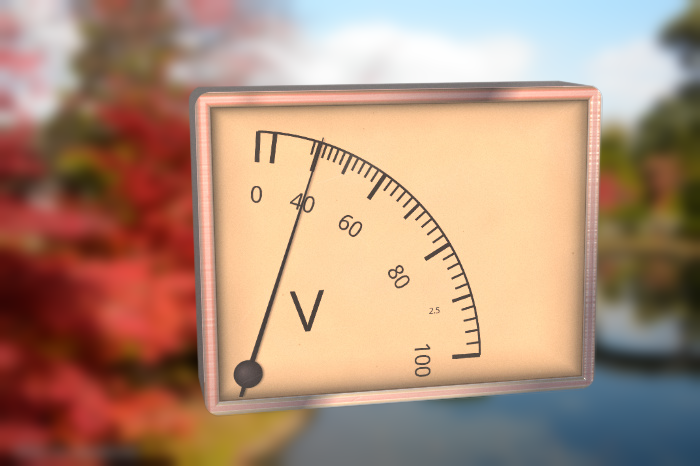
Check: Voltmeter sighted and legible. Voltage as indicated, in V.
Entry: 40 V
